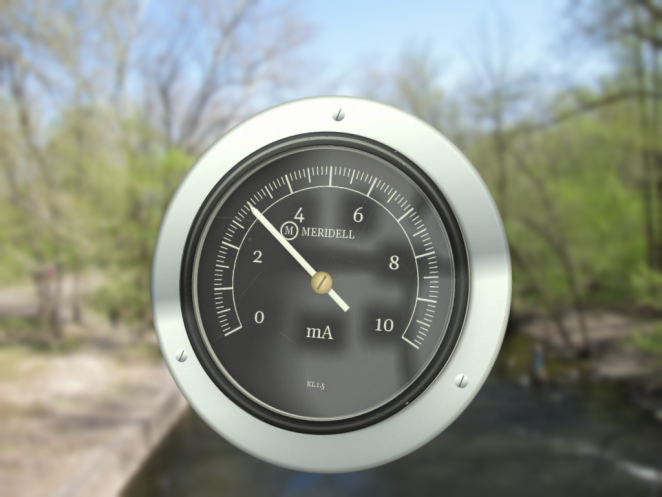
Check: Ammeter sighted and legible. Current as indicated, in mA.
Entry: 3 mA
